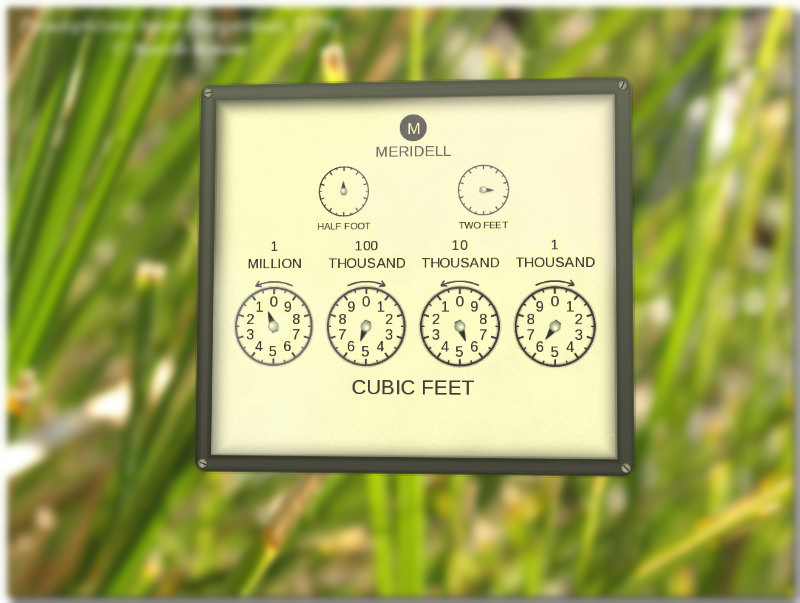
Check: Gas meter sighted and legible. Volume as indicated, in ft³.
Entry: 55600 ft³
